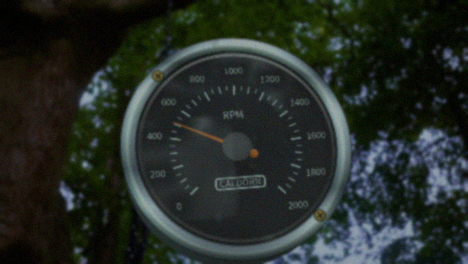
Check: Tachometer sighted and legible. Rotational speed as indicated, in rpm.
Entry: 500 rpm
